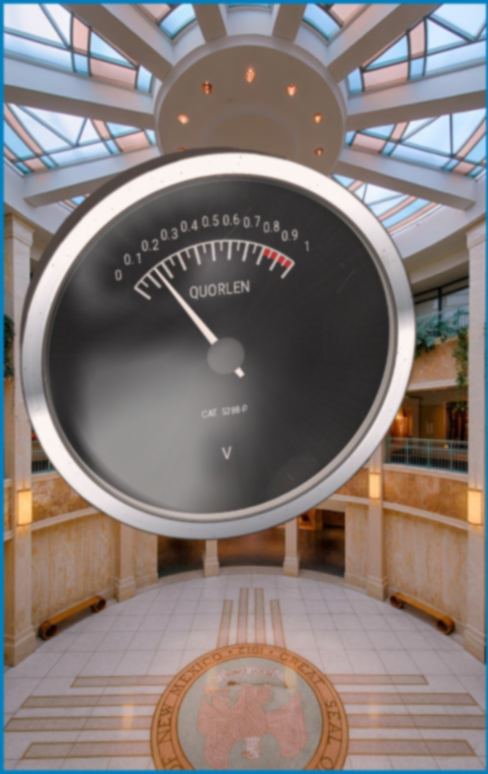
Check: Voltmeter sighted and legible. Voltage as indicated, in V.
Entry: 0.15 V
